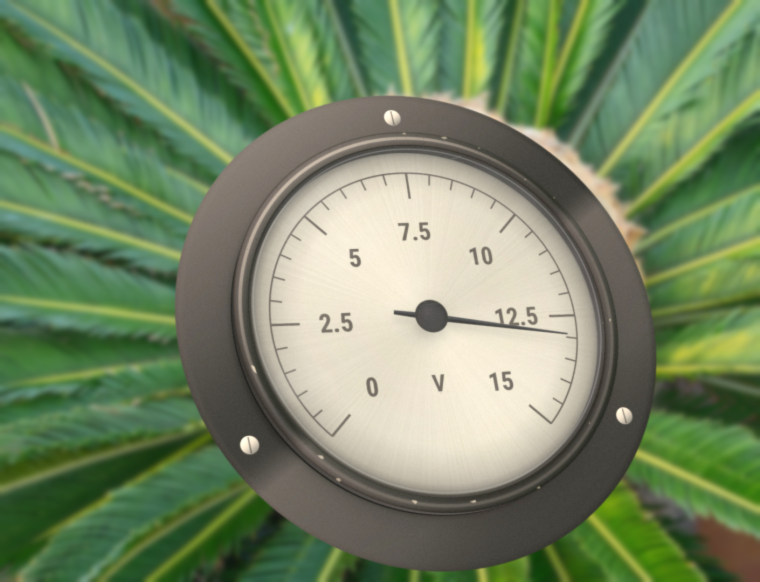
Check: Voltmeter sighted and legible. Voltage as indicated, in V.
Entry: 13 V
